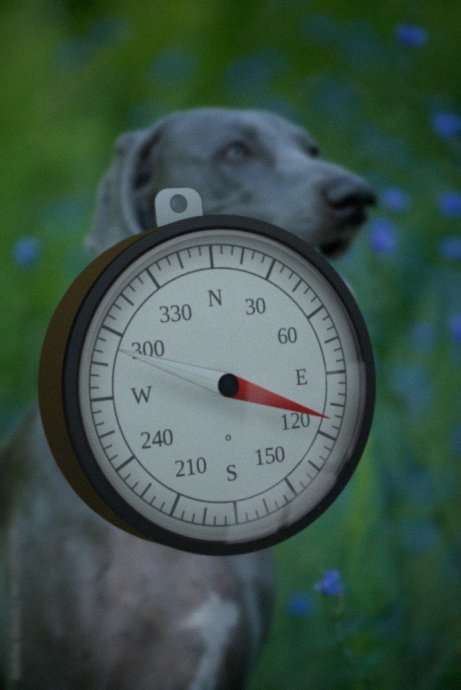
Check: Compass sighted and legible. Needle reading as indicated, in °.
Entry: 112.5 °
